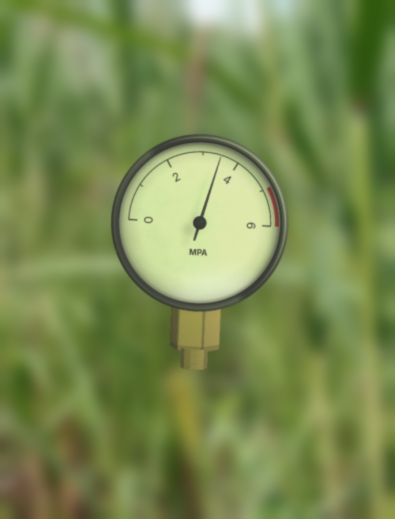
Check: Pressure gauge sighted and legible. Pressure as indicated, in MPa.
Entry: 3.5 MPa
